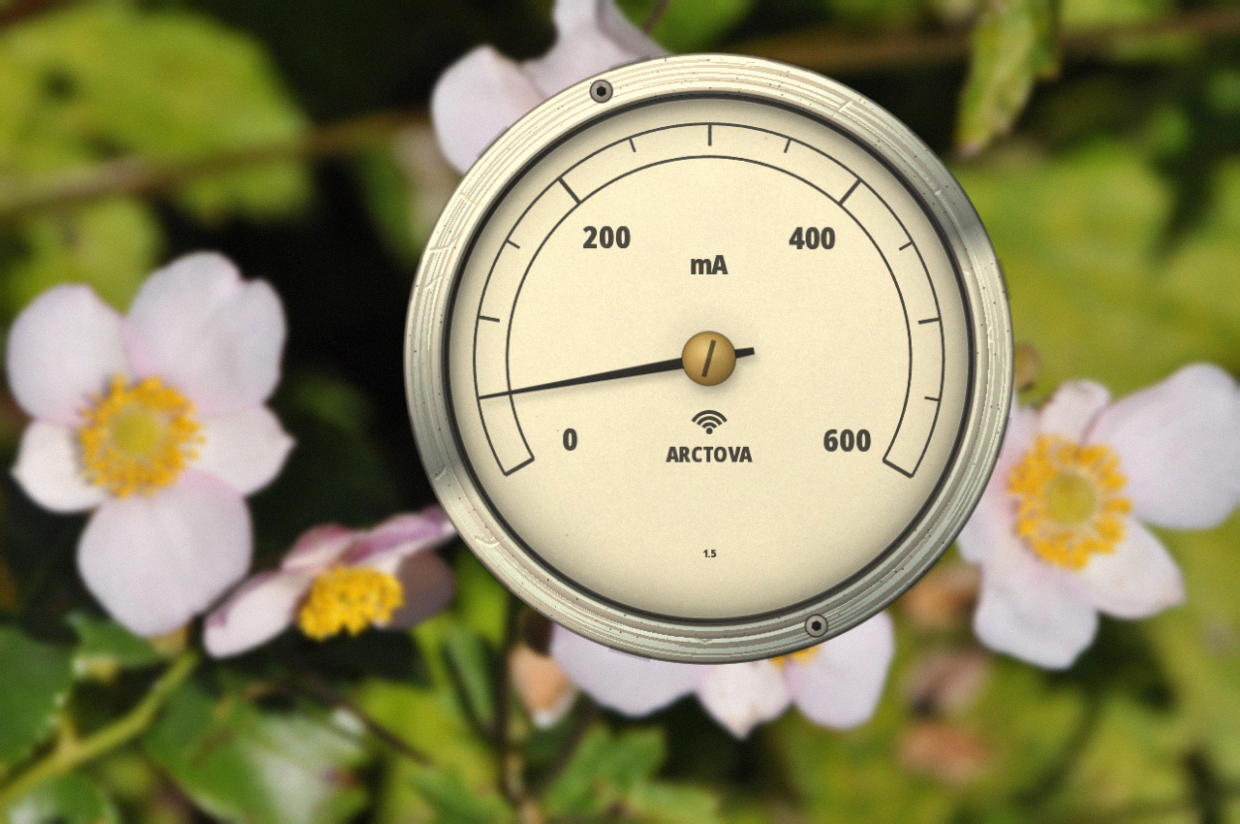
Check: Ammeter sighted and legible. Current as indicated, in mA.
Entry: 50 mA
